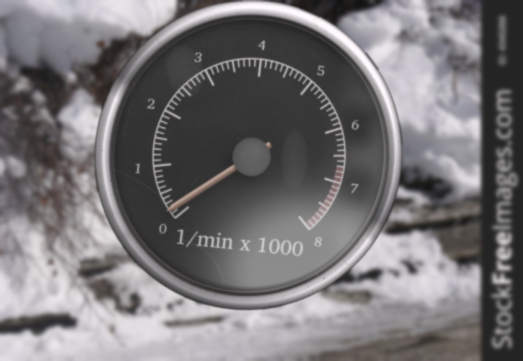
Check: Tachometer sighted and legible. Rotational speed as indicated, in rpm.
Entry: 200 rpm
